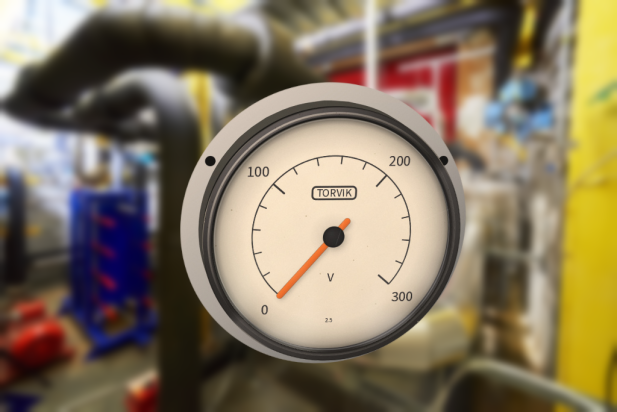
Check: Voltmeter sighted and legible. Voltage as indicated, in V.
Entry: 0 V
